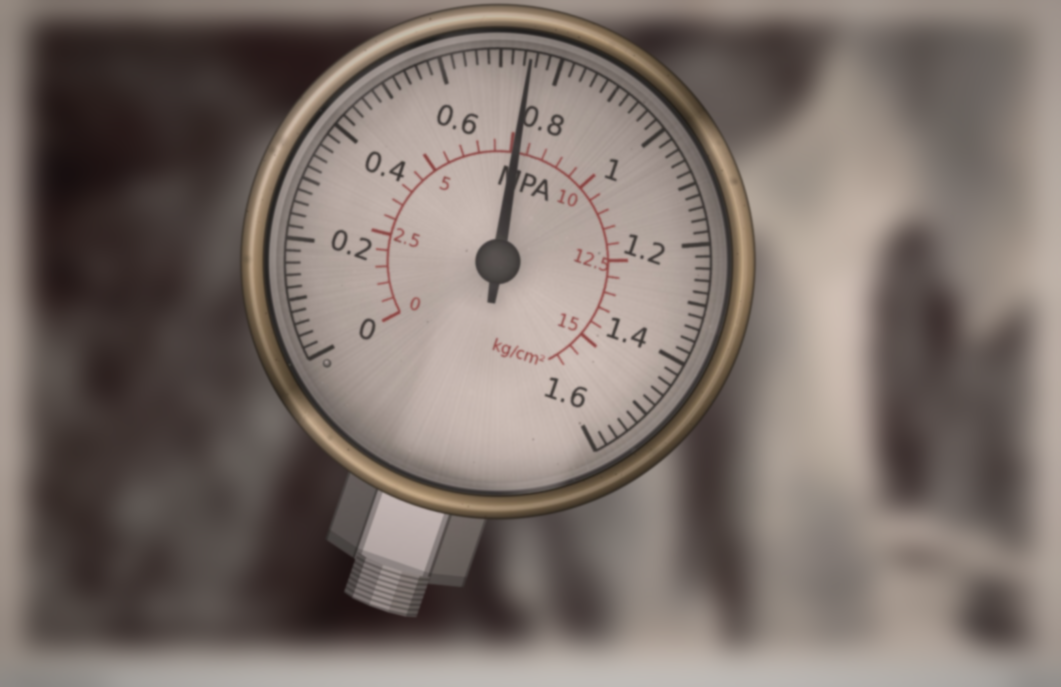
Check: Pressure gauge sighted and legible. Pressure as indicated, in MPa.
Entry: 0.75 MPa
